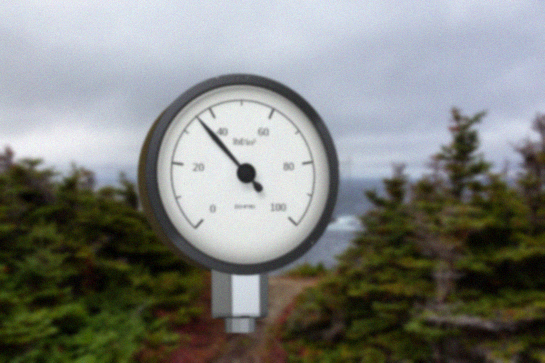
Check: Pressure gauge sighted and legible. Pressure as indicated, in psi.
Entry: 35 psi
